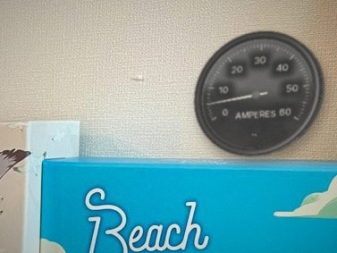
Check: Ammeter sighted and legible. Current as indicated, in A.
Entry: 5 A
